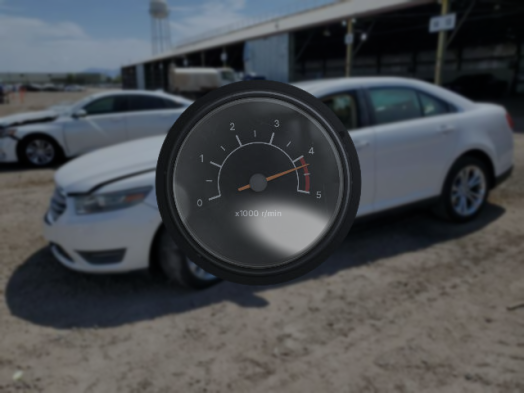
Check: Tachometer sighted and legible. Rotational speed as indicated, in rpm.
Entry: 4250 rpm
